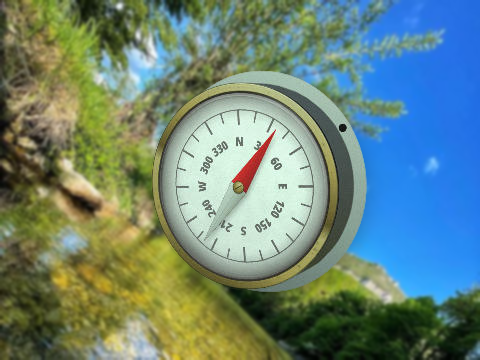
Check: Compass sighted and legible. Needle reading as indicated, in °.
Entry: 37.5 °
